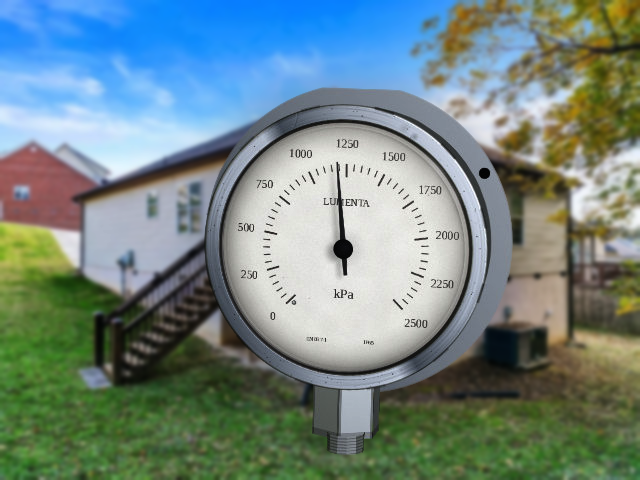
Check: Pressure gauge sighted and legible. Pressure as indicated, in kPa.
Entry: 1200 kPa
